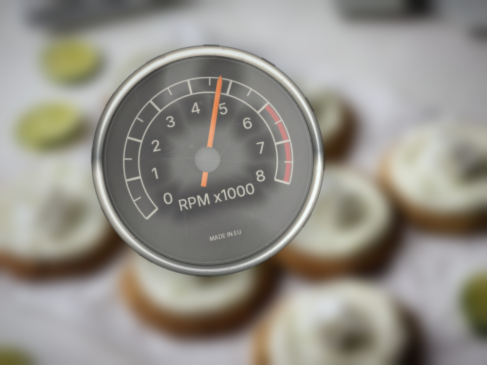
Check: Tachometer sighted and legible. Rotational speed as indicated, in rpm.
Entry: 4750 rpm
